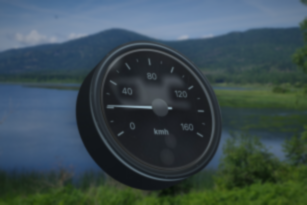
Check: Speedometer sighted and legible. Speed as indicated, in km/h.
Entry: 20 km/h
